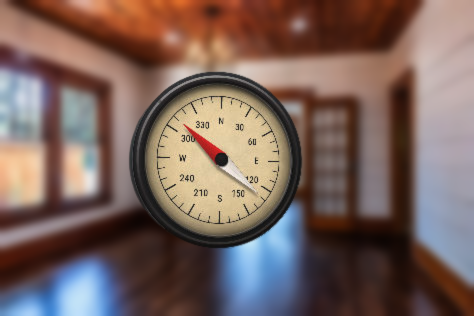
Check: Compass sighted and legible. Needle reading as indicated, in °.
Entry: 310 °
